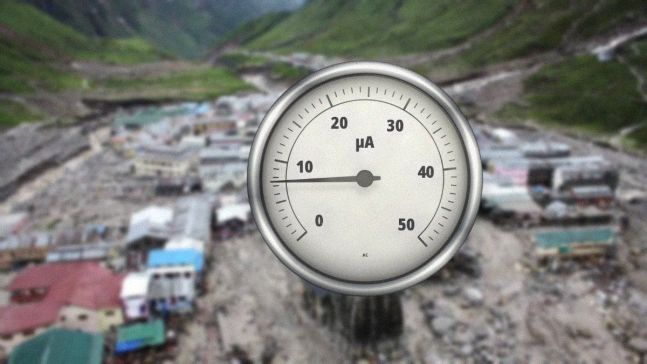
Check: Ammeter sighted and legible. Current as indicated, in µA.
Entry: 7.5 µA
